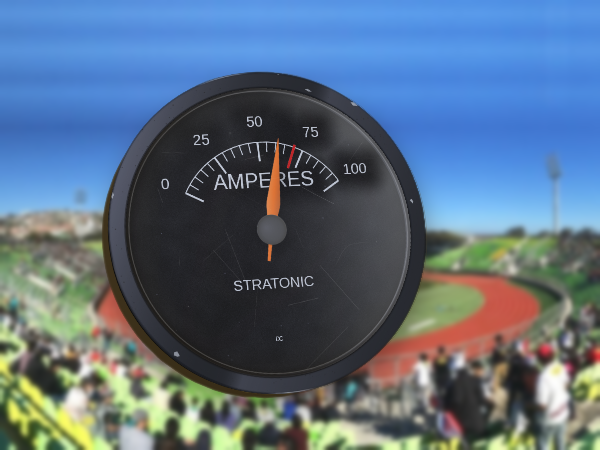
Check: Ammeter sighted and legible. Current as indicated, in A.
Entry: 60 A
